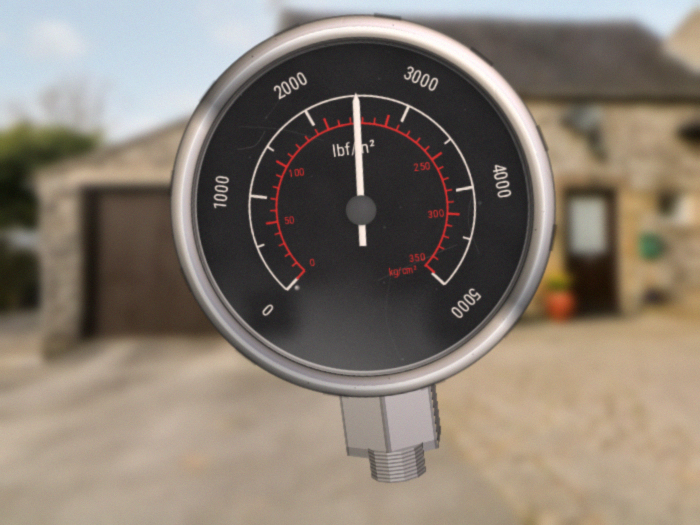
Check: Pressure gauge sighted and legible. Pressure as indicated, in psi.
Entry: 2500 psi
